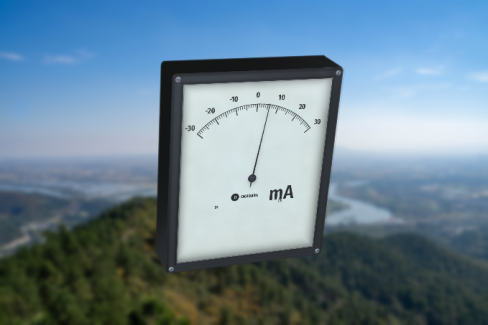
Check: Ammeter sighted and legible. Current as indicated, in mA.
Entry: 5 mA
